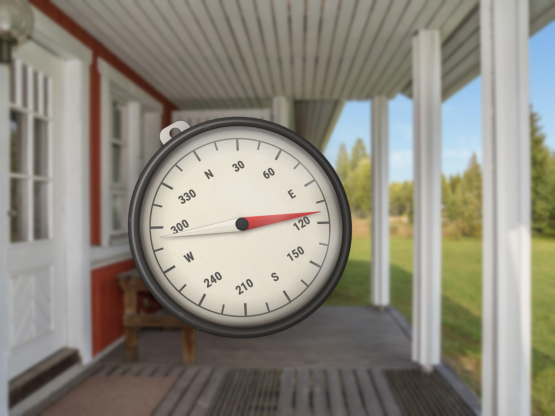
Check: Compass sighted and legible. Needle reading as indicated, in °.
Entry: 112.5 °
